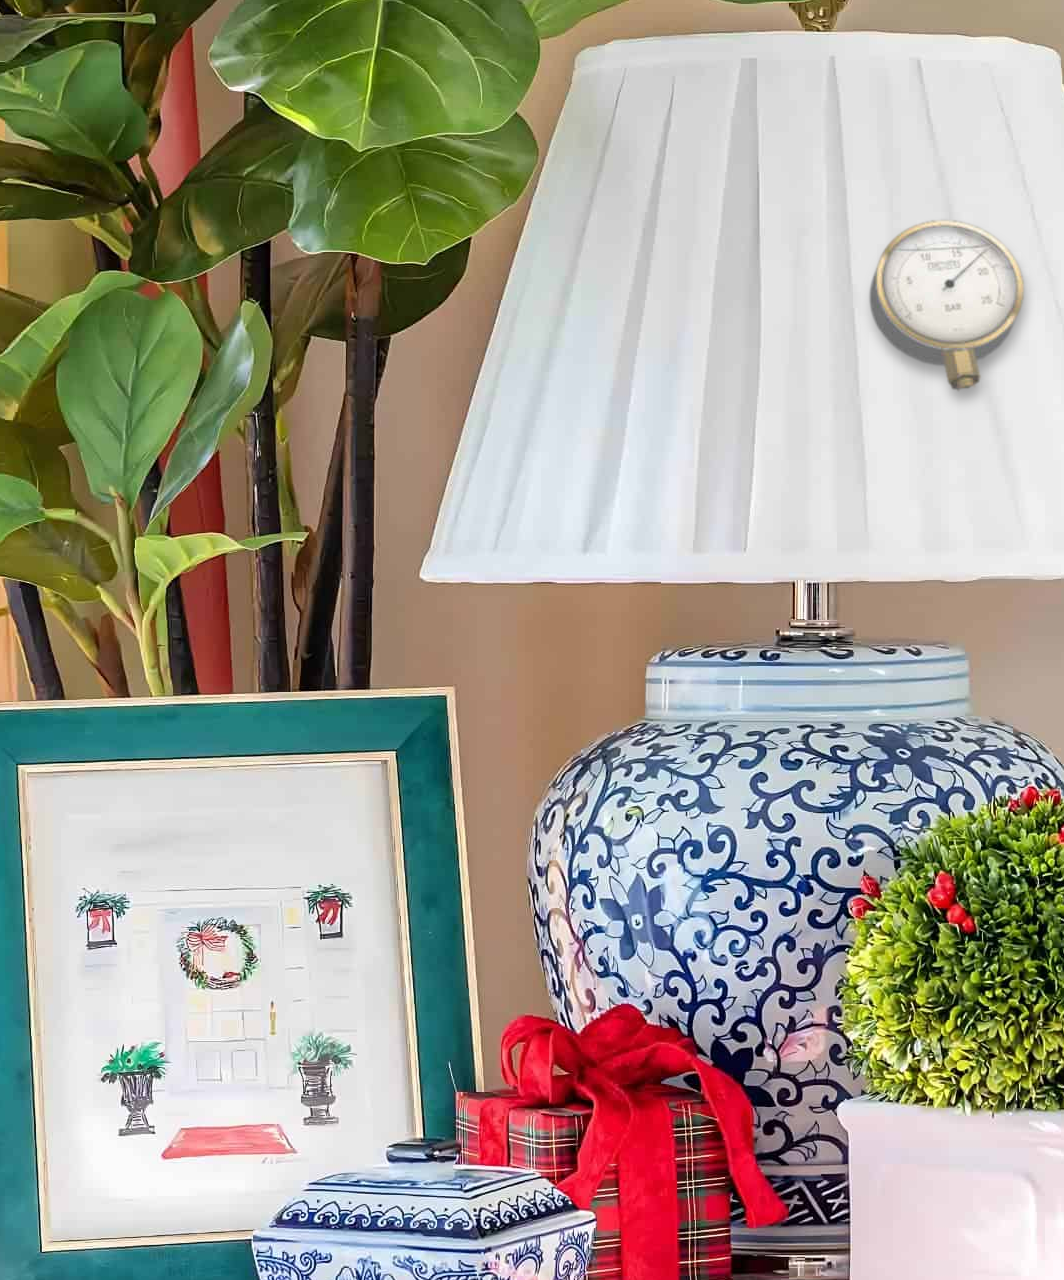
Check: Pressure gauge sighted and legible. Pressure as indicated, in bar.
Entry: 18 bar
